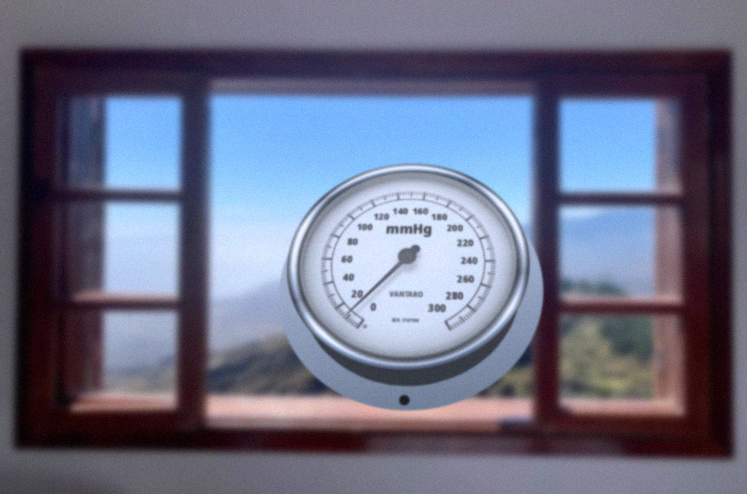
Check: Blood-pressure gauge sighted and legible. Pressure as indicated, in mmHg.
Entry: 10 mmHg
